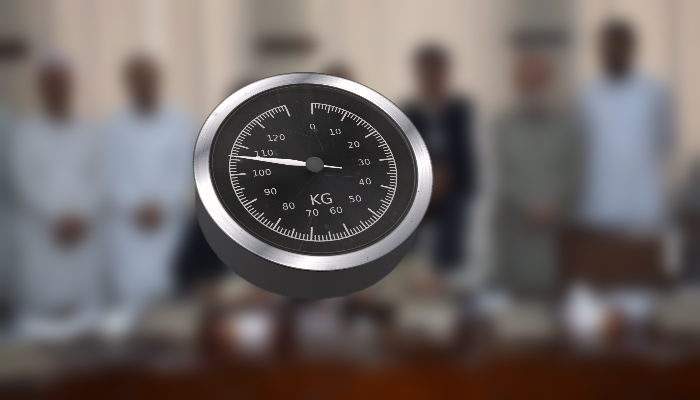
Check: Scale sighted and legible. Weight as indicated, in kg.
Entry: 105 kg
